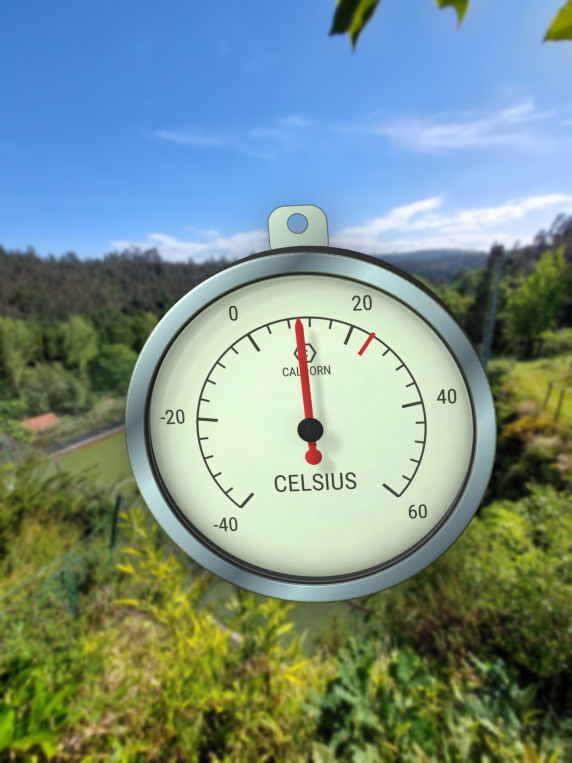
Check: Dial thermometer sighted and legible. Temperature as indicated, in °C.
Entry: 10 °C
